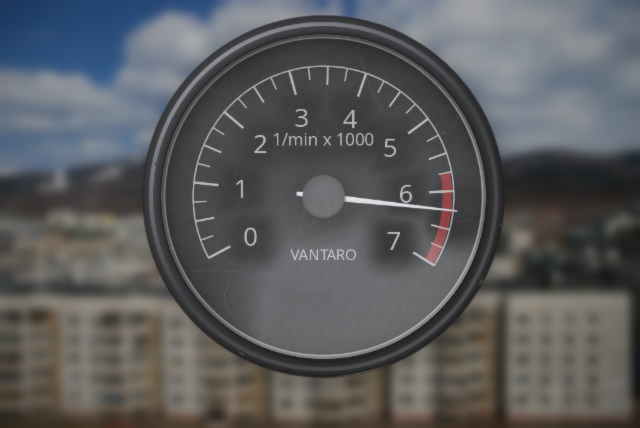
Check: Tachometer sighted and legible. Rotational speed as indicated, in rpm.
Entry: 6250 rpm
